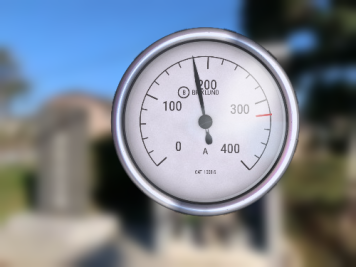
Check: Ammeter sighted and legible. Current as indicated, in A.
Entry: 180 A
